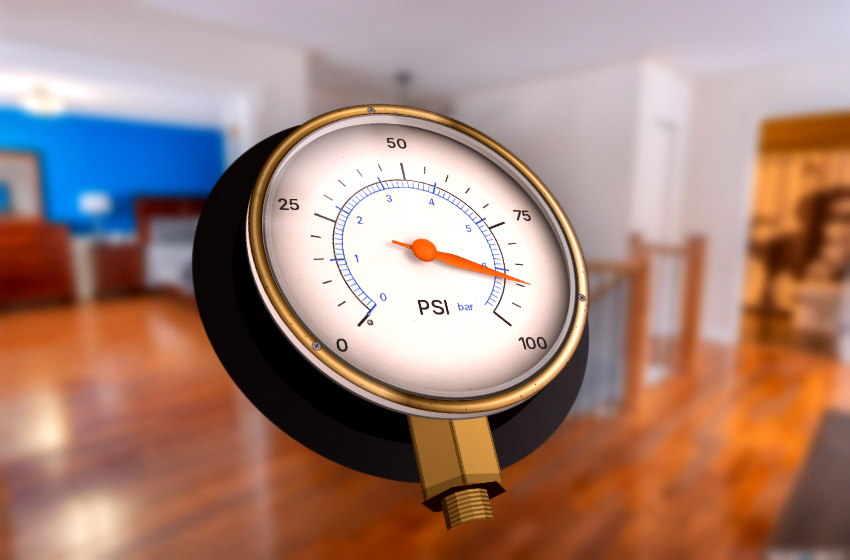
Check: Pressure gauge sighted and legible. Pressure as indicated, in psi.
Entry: 90 psi
